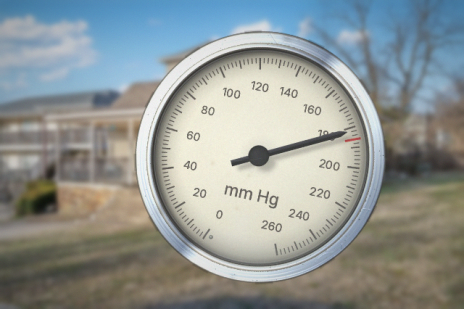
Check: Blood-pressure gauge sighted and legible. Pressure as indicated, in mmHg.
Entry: 182 mmHg
